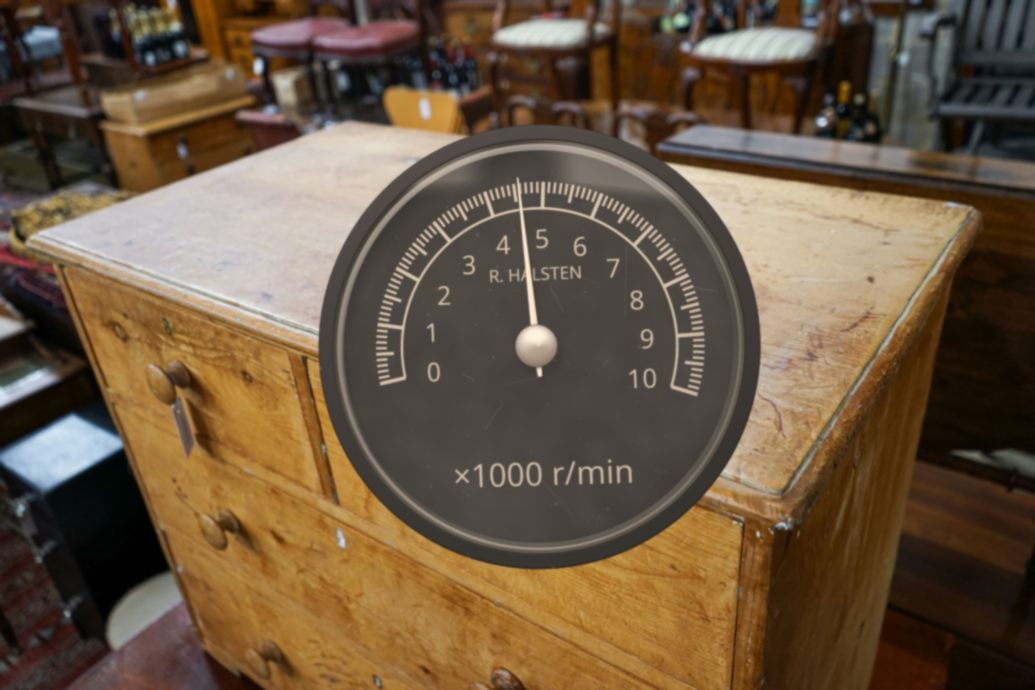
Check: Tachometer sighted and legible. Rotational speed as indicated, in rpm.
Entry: 4600 rpm
